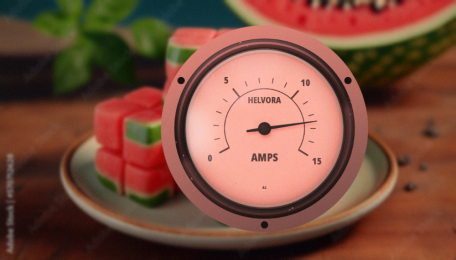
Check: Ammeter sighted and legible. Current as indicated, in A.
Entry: 12.5 A
